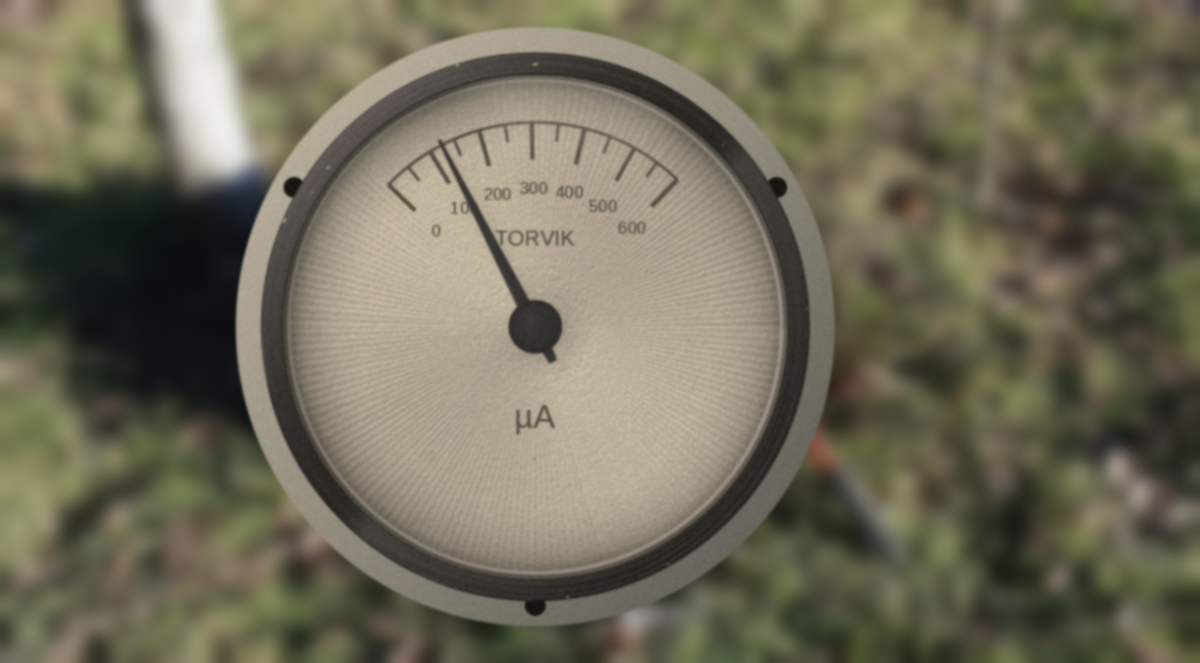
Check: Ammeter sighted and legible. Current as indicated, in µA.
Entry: 125 µA
